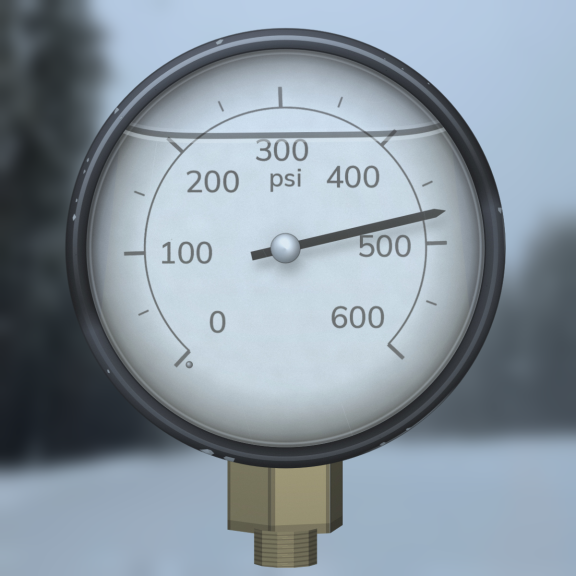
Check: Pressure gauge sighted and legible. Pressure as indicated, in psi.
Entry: 475 psi
